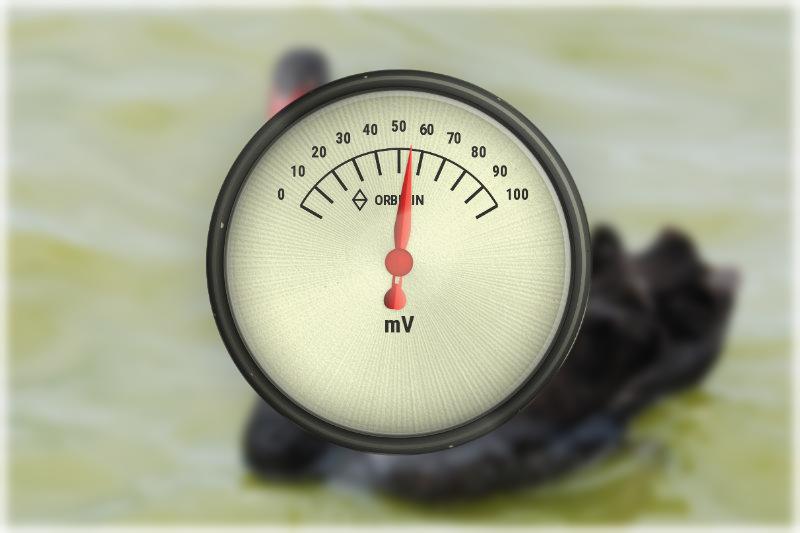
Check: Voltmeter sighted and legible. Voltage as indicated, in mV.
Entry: 55 mV
